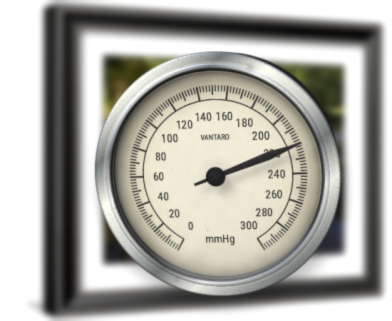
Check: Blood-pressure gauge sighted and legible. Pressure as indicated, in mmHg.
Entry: 220 mmHg
